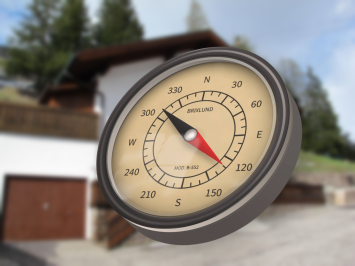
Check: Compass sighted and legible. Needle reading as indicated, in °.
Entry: 130 °
